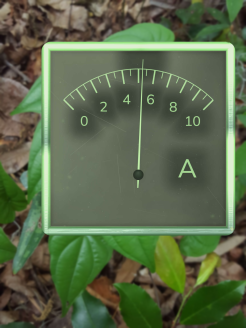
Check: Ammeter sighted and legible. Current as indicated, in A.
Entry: 5.25 A
